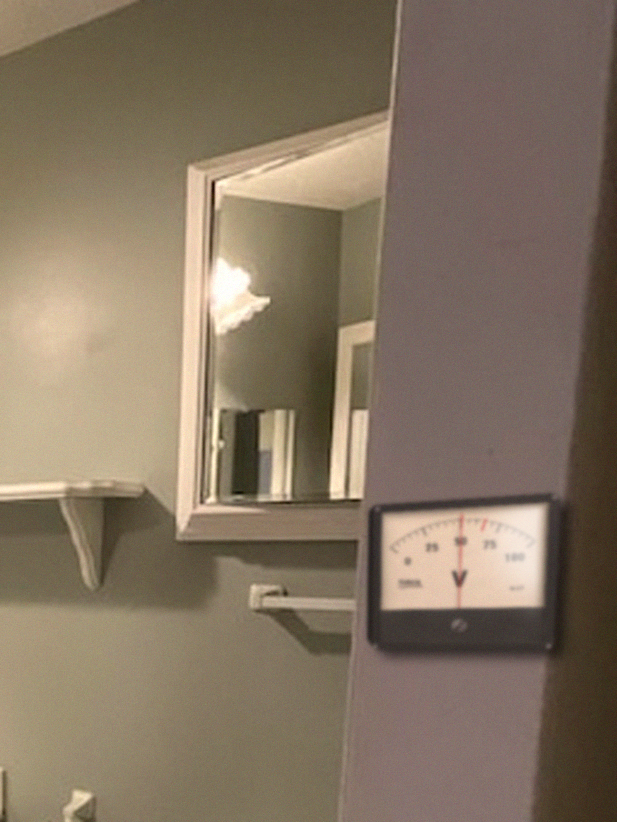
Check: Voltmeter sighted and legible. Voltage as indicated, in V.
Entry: 50 V
